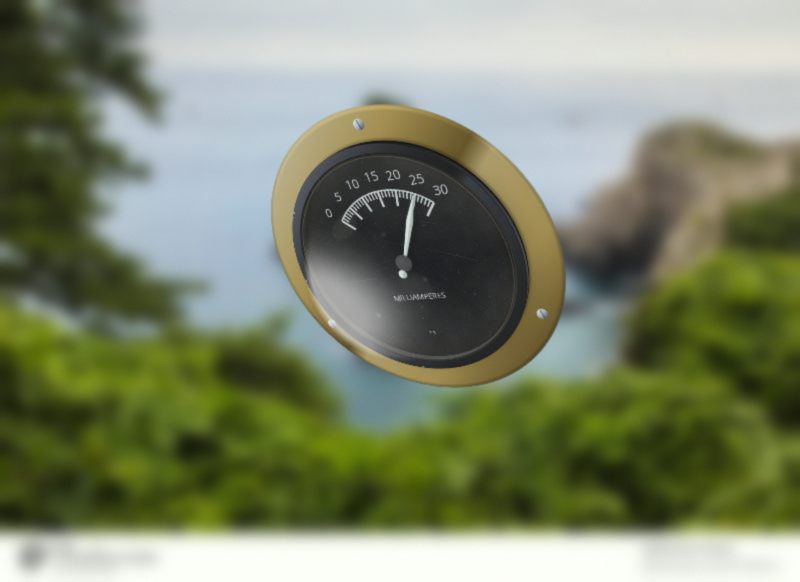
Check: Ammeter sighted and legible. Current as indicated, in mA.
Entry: 25 mA
